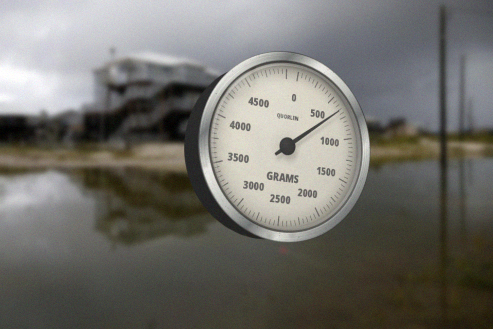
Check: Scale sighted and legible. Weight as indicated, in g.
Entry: 650 g
